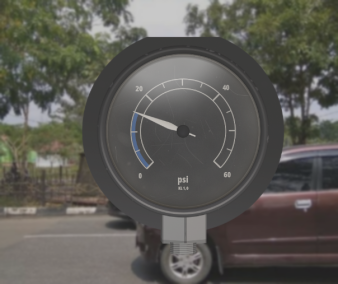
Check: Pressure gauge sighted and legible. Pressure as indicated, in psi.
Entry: 15 psi
